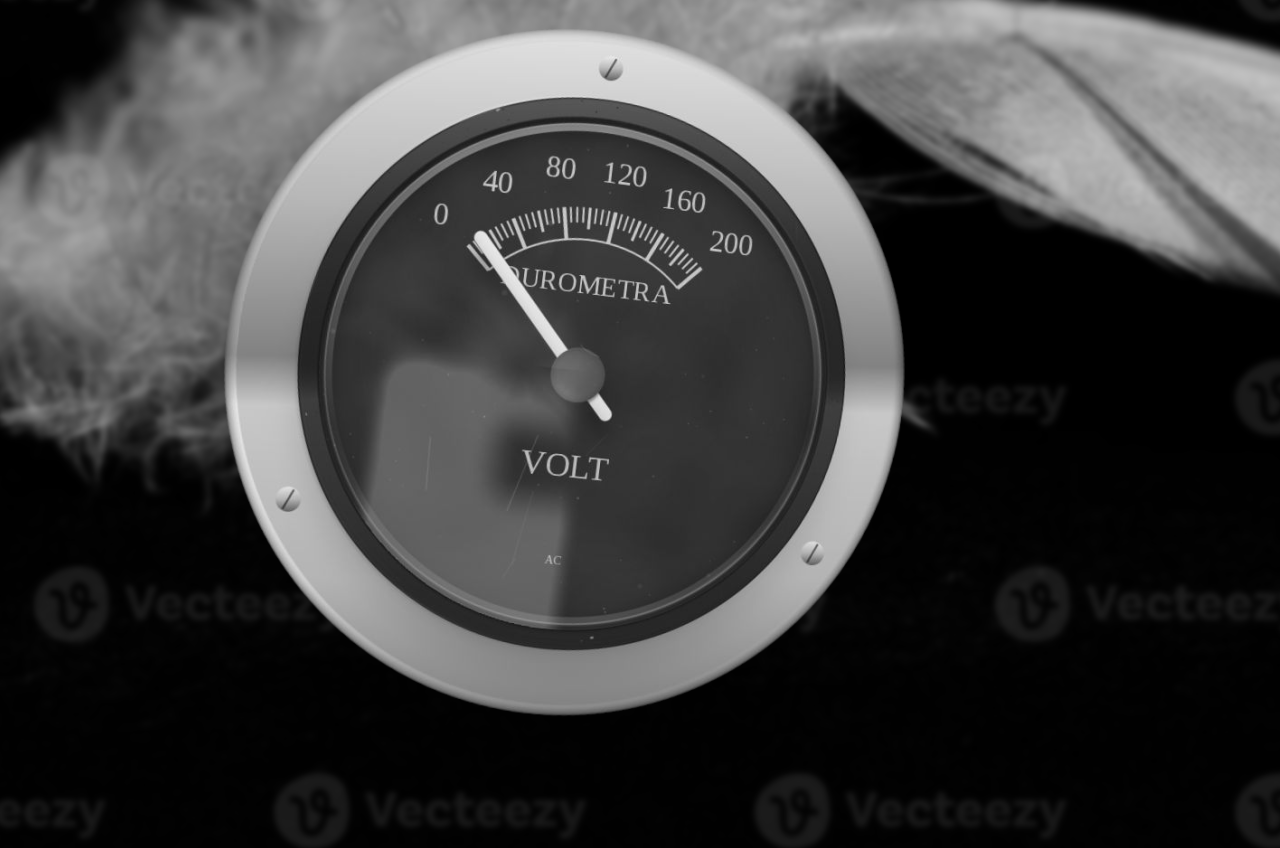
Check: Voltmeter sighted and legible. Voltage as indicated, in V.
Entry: 10 V
